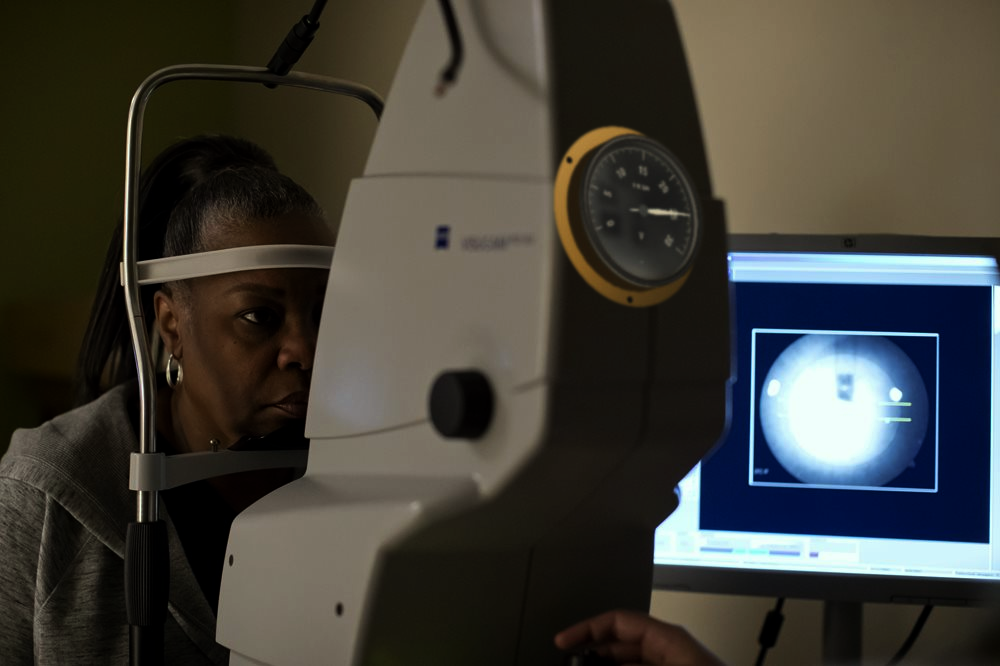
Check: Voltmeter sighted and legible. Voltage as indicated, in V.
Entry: 25 V
